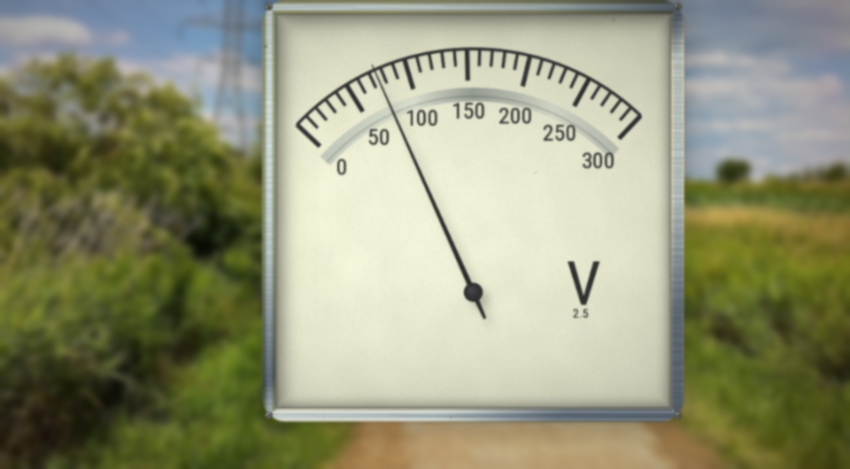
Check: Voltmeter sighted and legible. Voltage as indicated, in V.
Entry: 75 V
